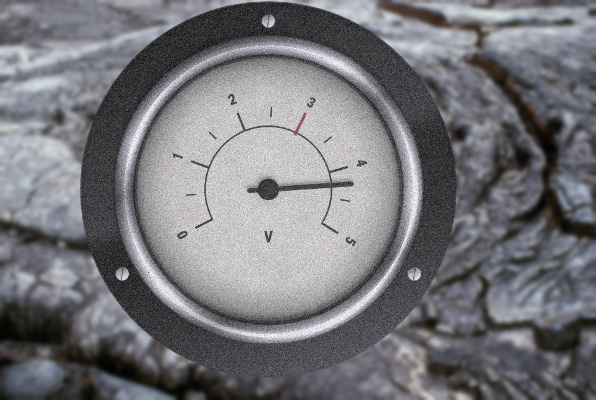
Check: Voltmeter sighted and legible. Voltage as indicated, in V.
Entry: 4.25 V
